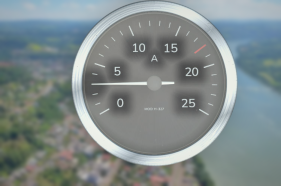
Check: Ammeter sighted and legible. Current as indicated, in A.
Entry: 3 A
